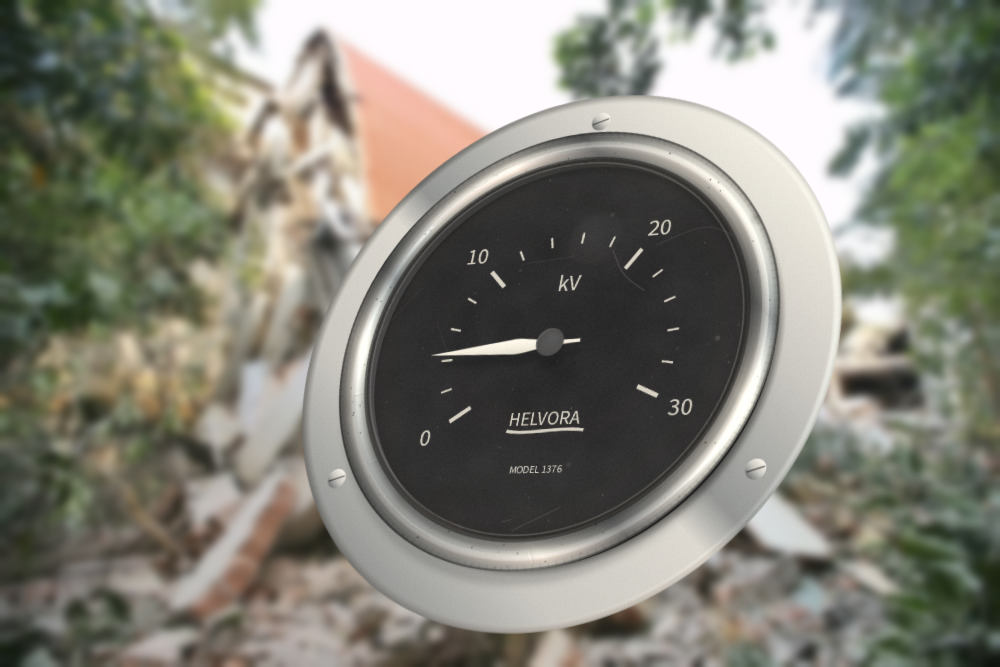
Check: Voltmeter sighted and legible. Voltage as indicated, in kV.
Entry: 4 kV
